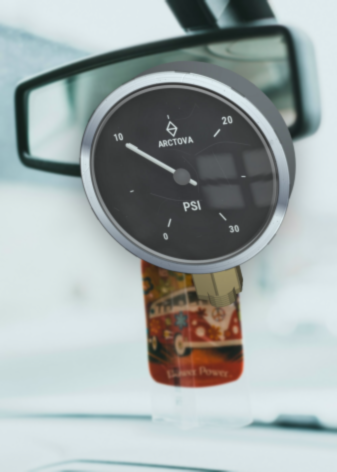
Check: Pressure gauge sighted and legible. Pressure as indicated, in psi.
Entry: 10 psi
